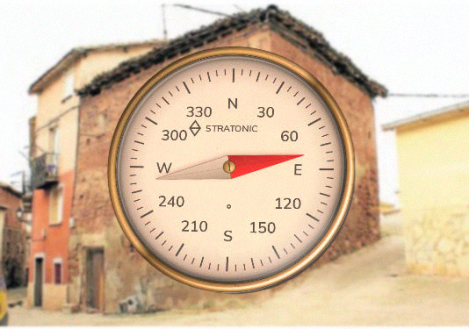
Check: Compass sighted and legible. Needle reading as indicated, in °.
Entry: 80 °
